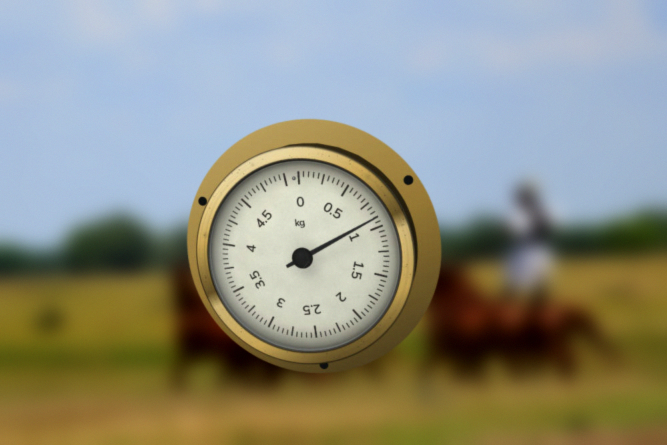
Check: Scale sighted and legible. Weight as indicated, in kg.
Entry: 0.9 kg
